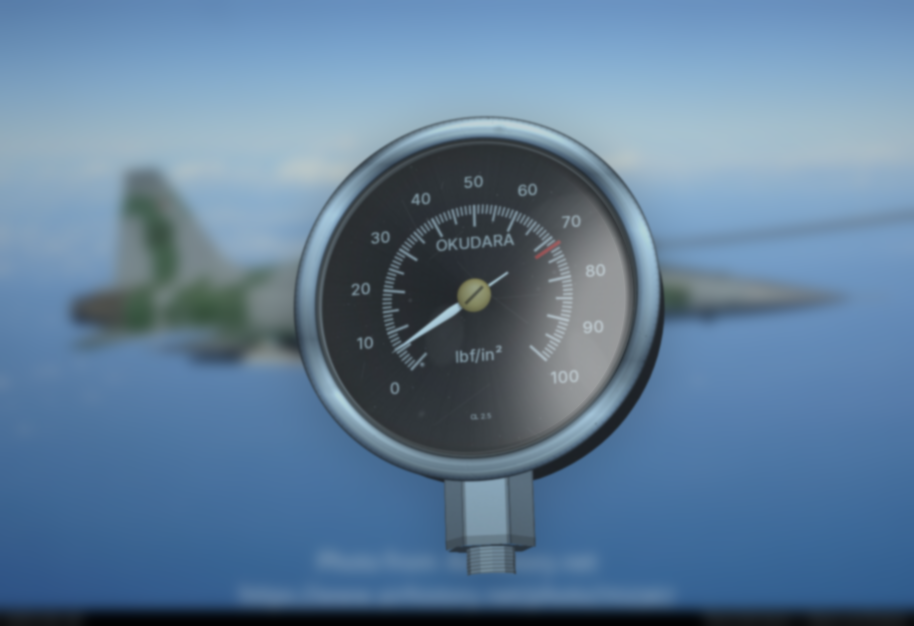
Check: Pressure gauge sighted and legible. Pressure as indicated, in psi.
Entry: 5 psi
